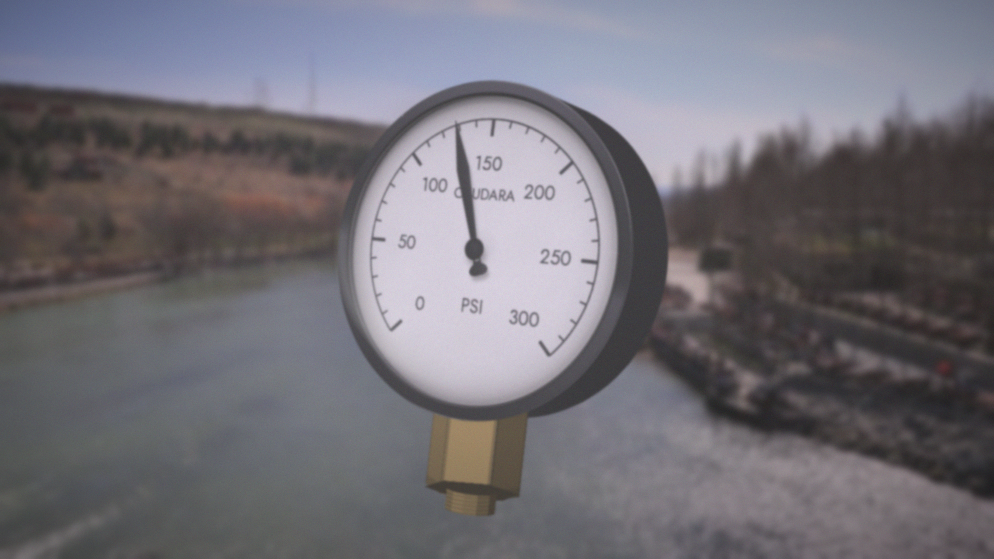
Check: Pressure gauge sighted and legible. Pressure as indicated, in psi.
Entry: 130 psi
